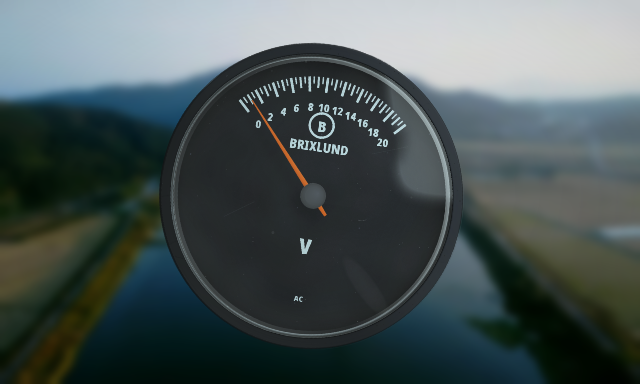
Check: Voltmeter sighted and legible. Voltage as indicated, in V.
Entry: 1 V
